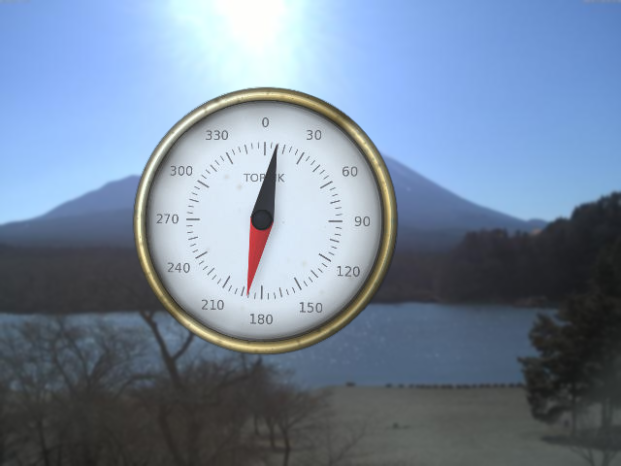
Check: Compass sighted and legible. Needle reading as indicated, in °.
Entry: 190 °
